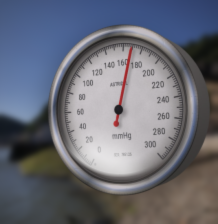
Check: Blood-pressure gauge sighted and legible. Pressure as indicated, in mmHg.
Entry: 170 mmHg
